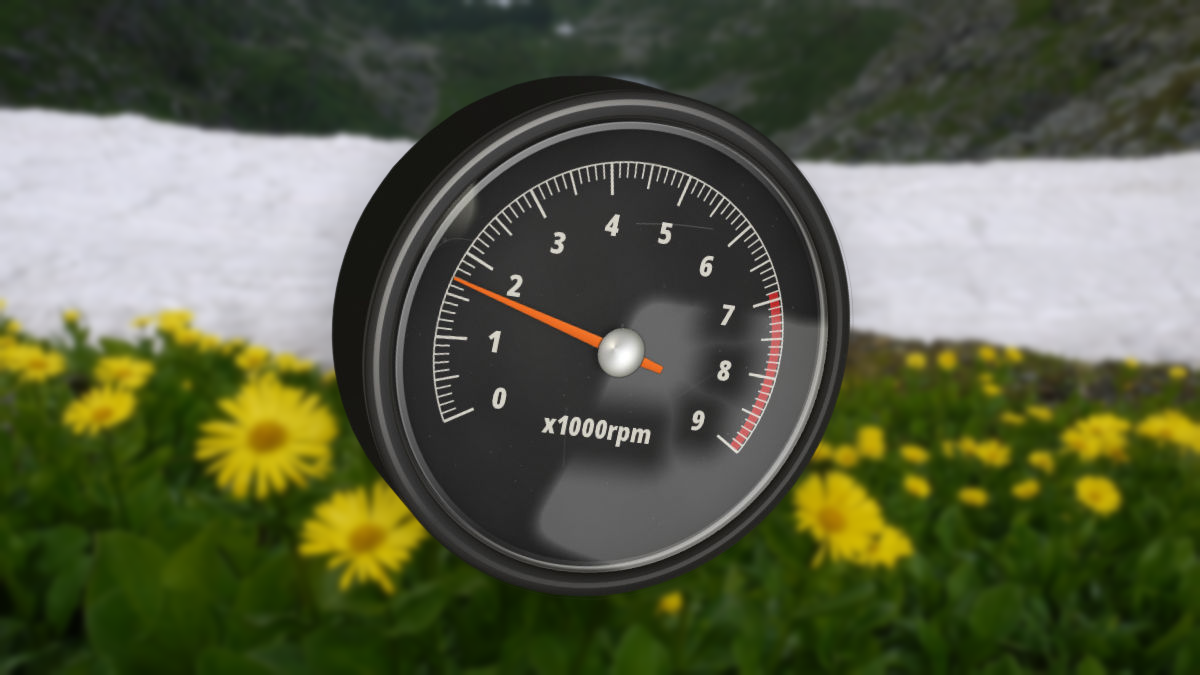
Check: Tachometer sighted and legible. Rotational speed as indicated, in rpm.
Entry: 1700 rpm
